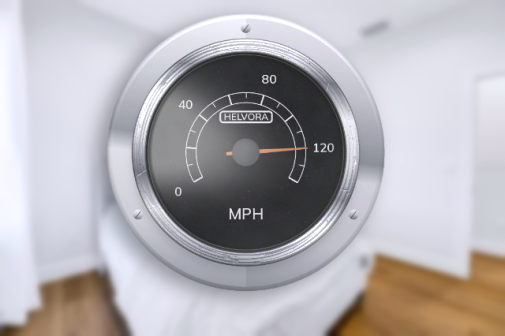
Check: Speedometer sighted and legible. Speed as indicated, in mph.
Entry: 120 mph
